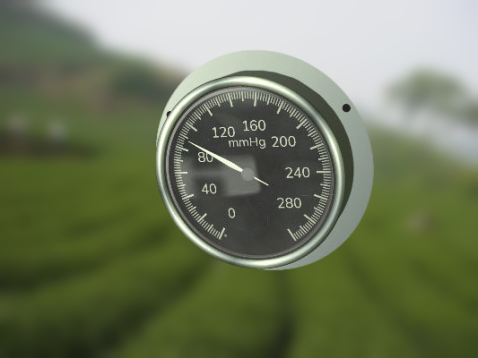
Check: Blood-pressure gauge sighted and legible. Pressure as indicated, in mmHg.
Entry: 90 mmHg
